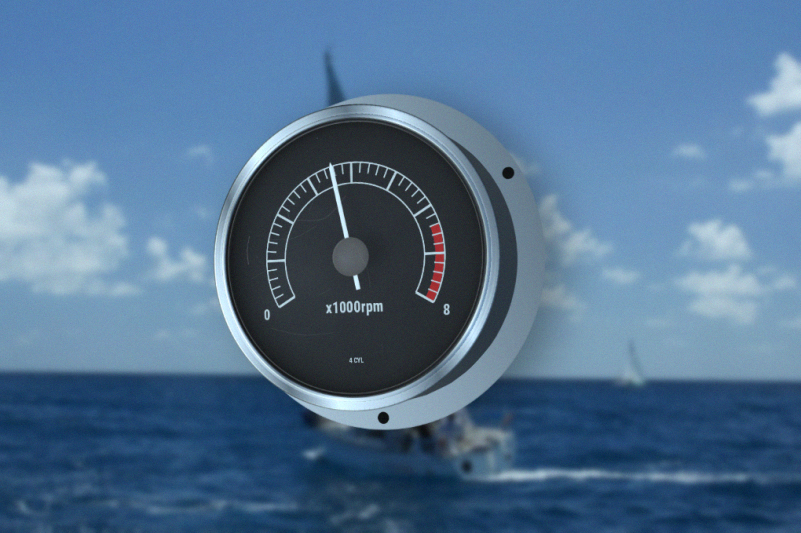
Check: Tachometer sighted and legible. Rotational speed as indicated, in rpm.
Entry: 3600 rpm
